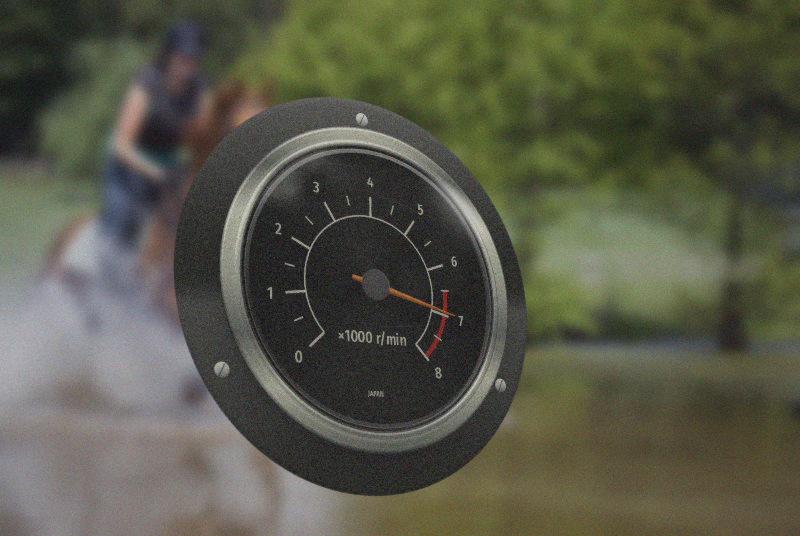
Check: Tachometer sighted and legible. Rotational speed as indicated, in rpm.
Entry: 7000 rpm
